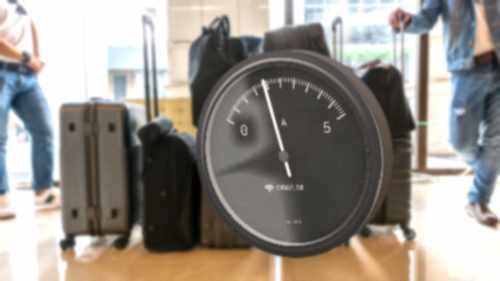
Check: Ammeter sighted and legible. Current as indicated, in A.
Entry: 2 A
